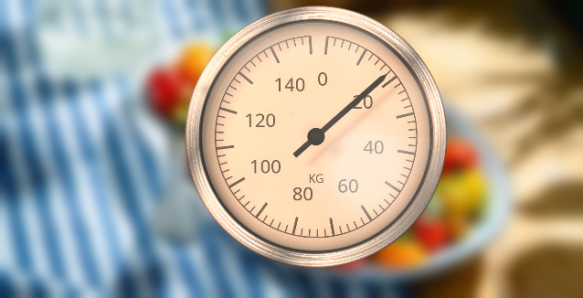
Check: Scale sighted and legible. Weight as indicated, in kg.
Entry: 18 kg
